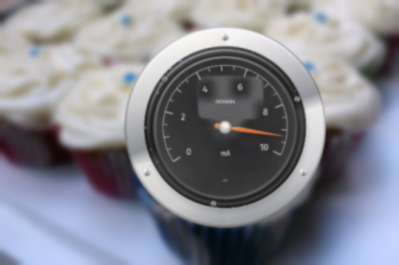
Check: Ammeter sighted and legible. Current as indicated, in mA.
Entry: 9.25 mA
